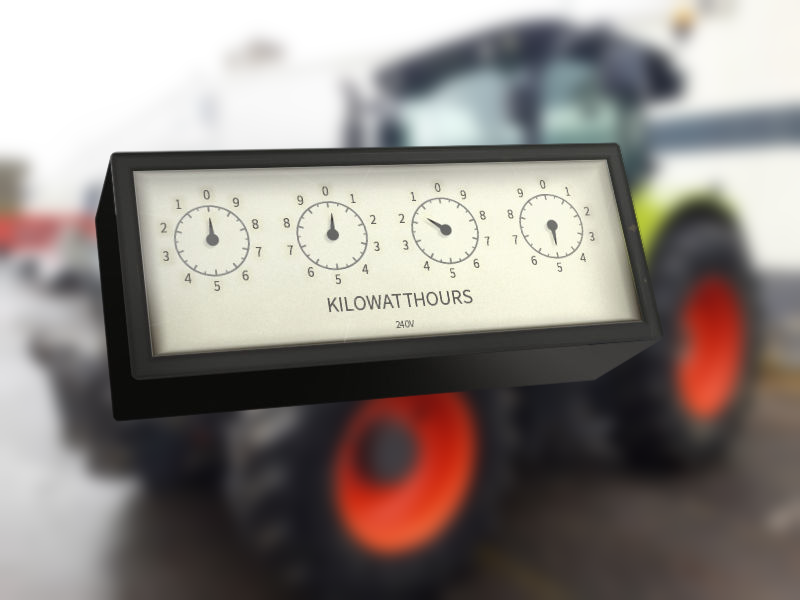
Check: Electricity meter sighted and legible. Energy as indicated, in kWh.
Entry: 15 kWh
